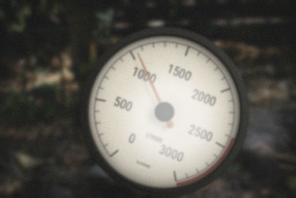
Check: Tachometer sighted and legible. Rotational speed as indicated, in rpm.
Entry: 1050 rpm
